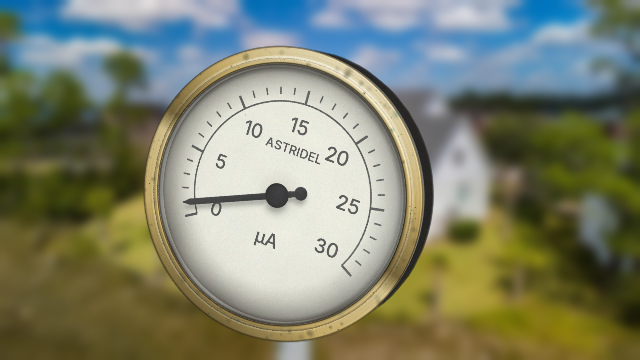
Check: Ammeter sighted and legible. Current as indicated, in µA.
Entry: 1 µA
